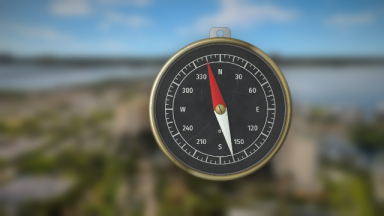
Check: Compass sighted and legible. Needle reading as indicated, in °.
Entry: 345 °
